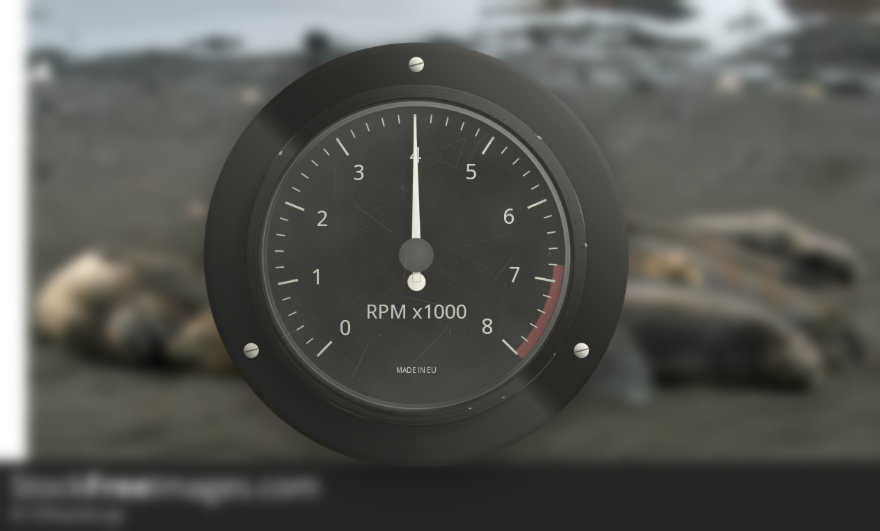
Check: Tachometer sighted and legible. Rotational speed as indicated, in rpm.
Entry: 4000 rpm
